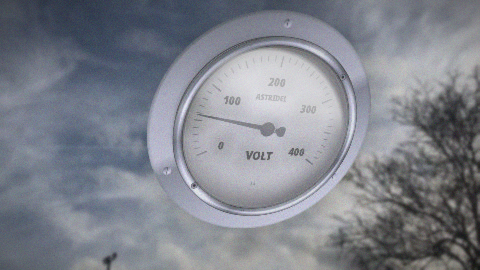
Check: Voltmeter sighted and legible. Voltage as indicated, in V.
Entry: 60 V
